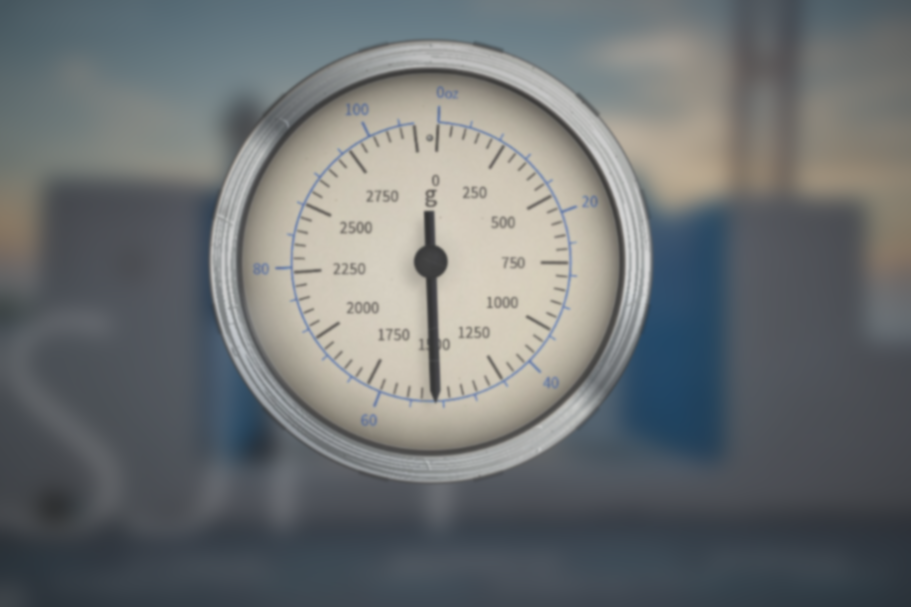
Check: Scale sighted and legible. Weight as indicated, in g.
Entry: 1500 g
